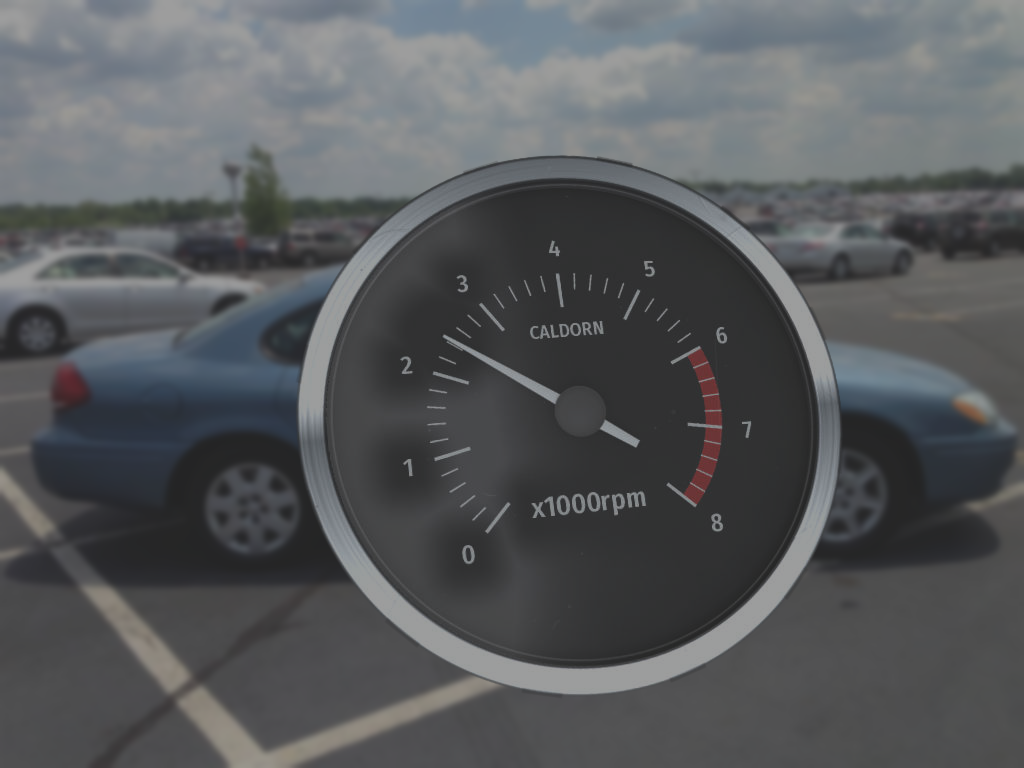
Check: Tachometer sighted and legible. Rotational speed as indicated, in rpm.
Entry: 2400 rpm
